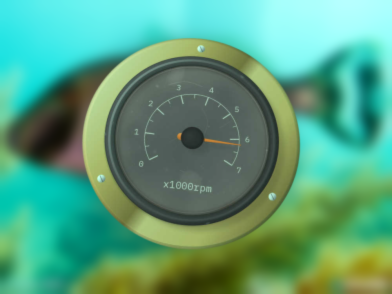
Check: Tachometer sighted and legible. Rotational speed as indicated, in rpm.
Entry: 6250 rpm
